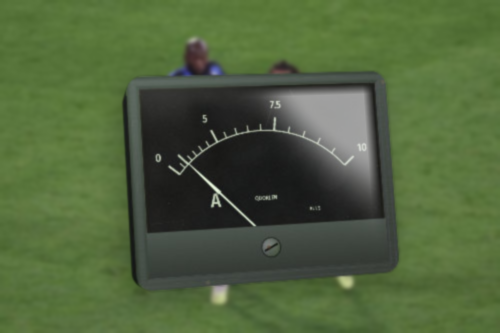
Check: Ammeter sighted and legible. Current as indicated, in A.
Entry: 2.5 A
